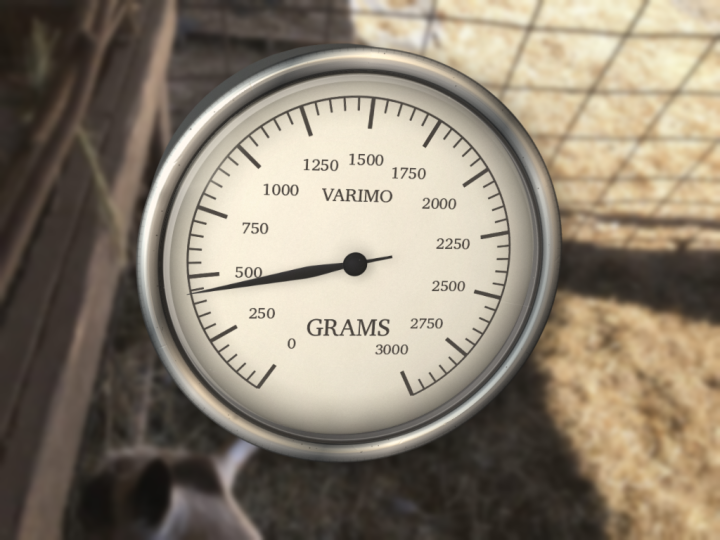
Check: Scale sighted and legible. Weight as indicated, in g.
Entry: 450 g
